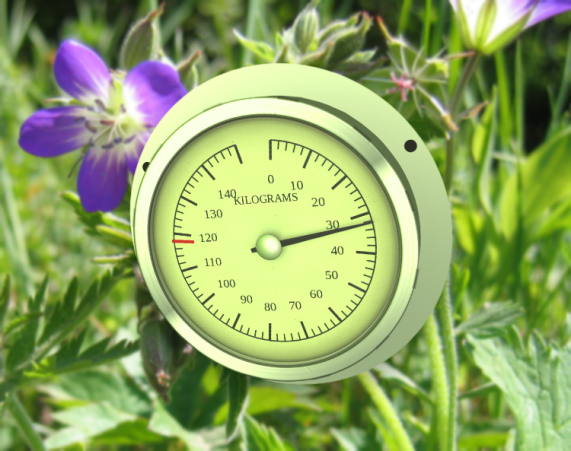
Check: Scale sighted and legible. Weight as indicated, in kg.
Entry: 32 kg
